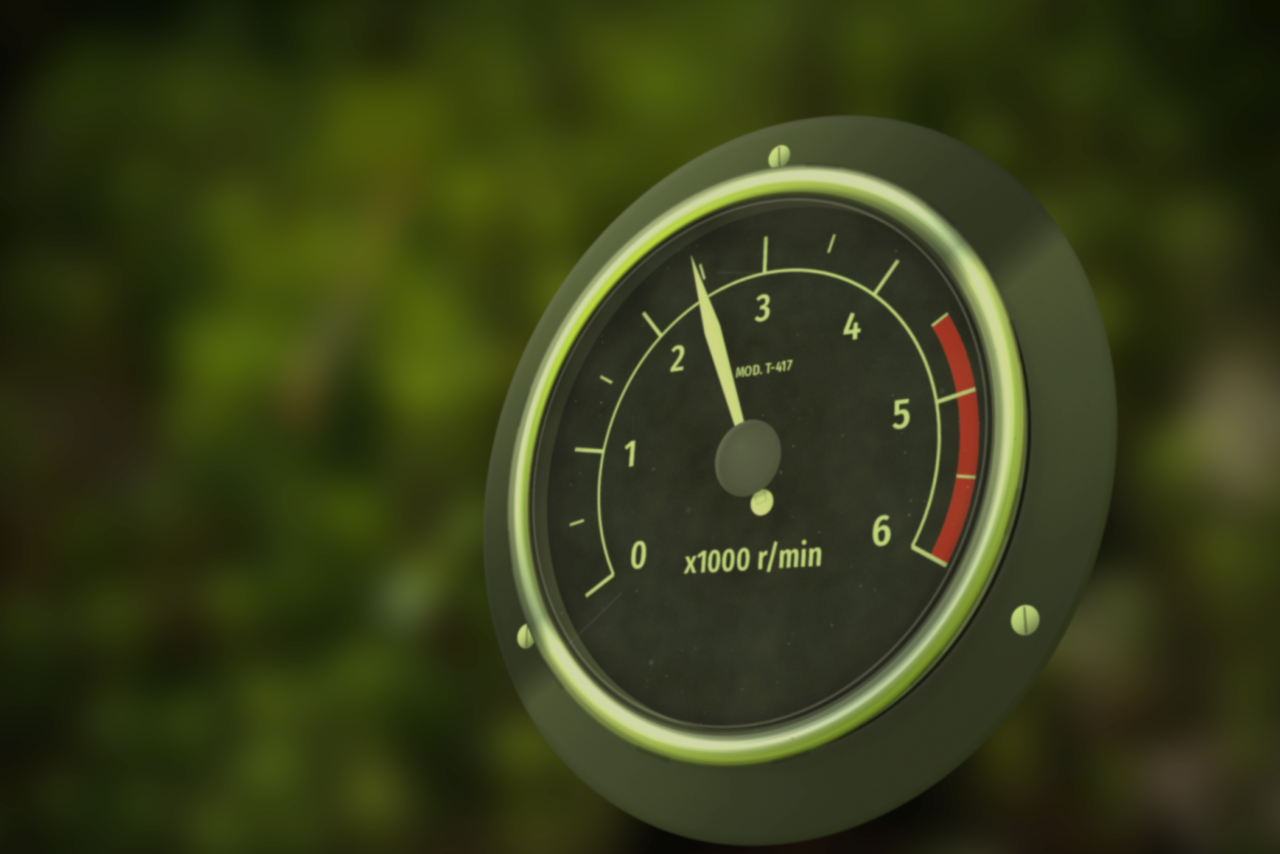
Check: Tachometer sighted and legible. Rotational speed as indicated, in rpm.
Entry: 2500 rpm
